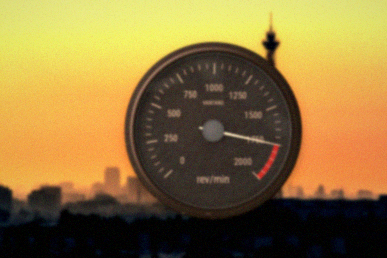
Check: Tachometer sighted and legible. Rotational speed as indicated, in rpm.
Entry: 1750 rpm
